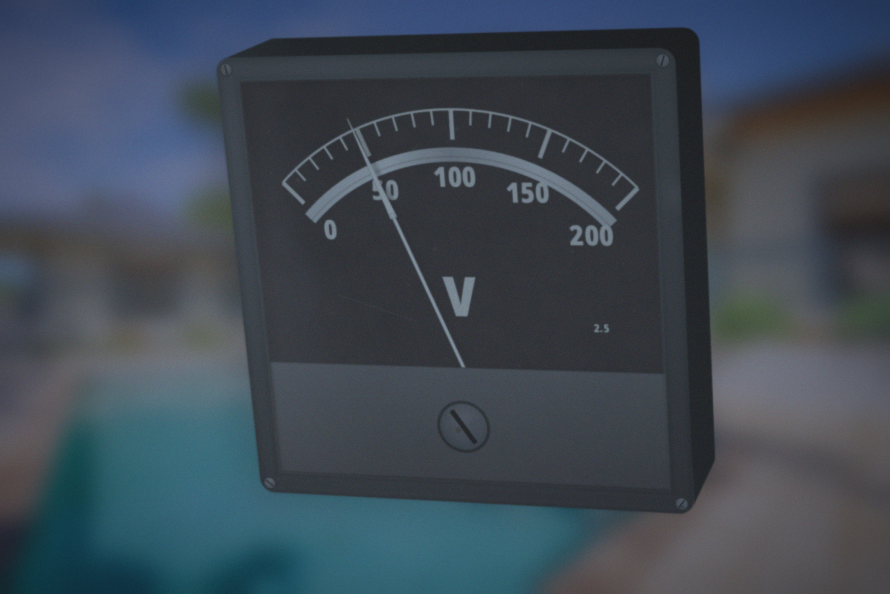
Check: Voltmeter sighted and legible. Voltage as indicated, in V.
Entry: 50 V
